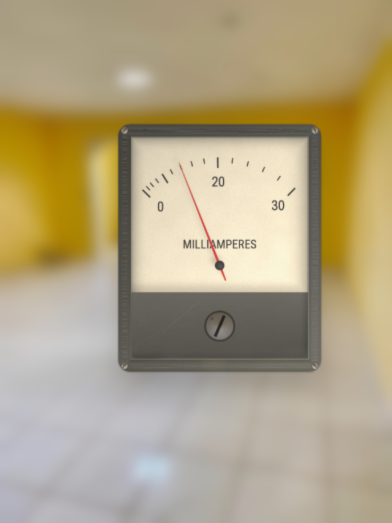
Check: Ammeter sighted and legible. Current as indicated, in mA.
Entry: 14 mA
